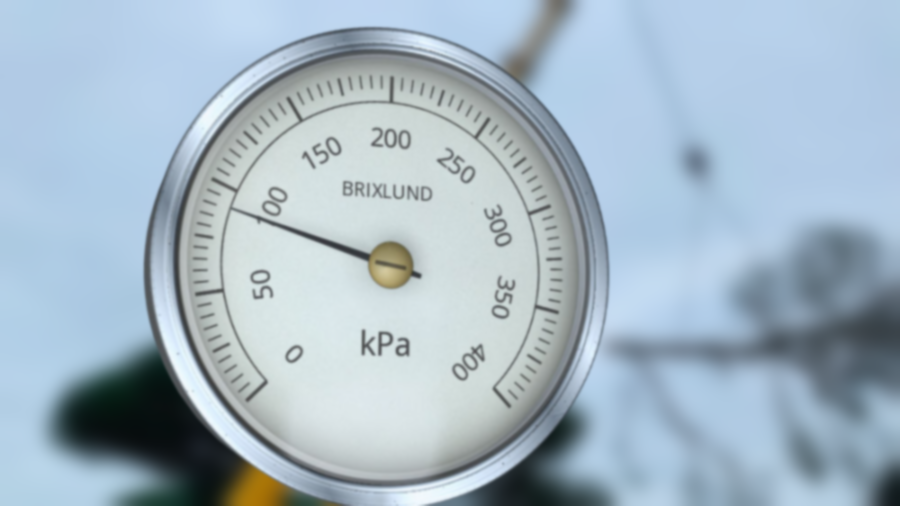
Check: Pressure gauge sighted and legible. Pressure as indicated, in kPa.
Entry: 90 kPa
